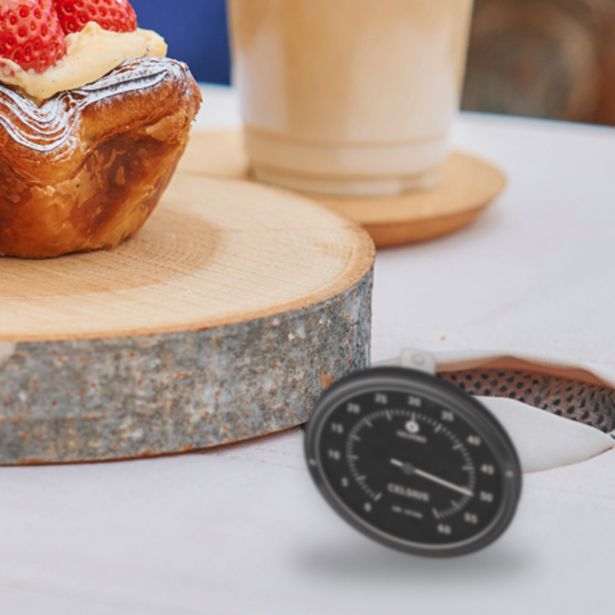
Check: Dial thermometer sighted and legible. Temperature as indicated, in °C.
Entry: 50 °C
